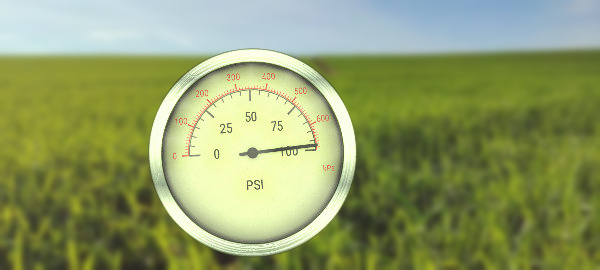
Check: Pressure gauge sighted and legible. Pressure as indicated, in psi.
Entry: 97.5 psi
